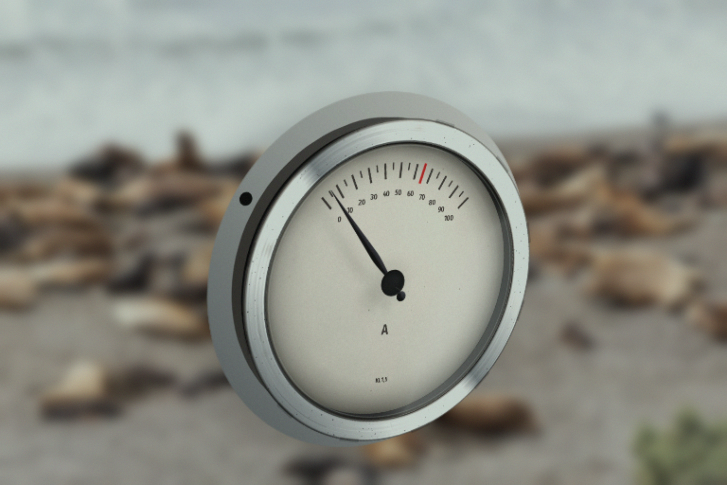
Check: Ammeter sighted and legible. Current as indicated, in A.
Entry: 5 A
